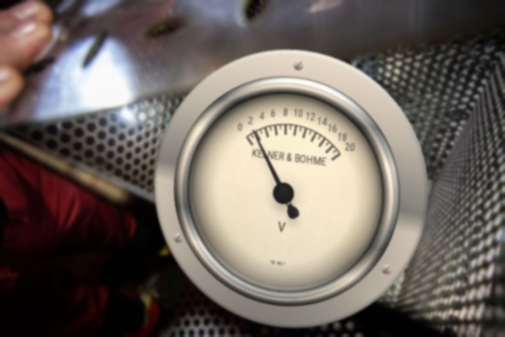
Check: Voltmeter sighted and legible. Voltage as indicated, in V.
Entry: 2 V
